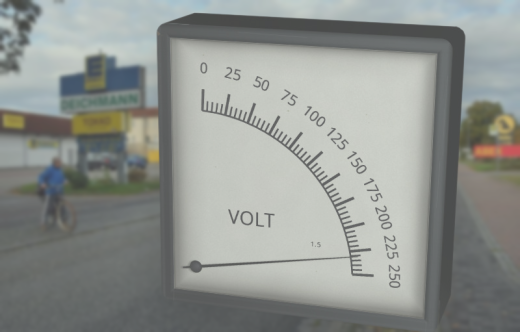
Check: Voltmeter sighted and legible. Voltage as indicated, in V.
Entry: 230 V
